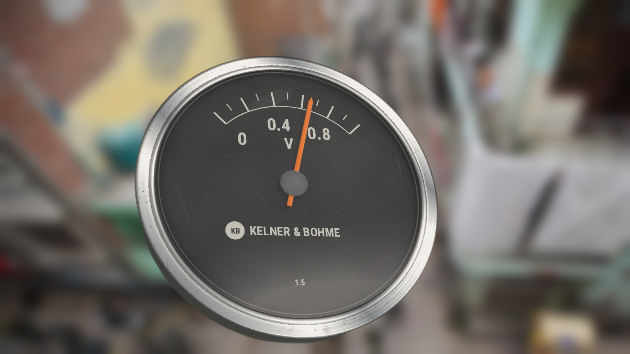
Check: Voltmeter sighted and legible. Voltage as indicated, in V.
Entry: 0.65 V
